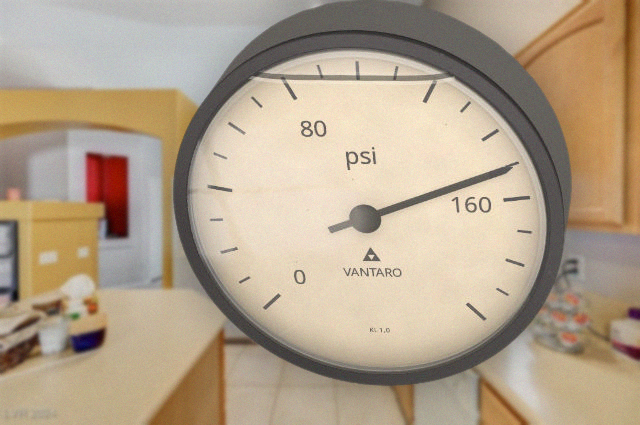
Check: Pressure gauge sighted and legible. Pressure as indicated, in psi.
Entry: 150 psi
